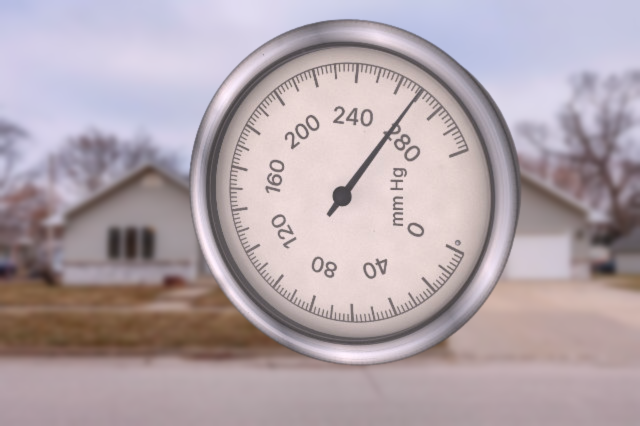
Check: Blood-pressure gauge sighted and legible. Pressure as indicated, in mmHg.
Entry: 270 mmHg
